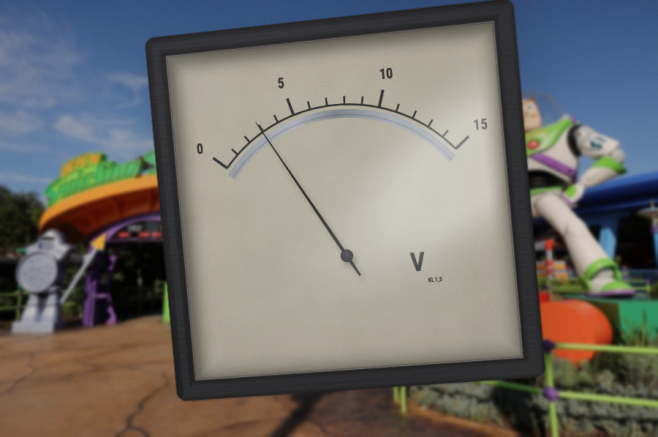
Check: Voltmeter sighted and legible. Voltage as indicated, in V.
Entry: 3 V
